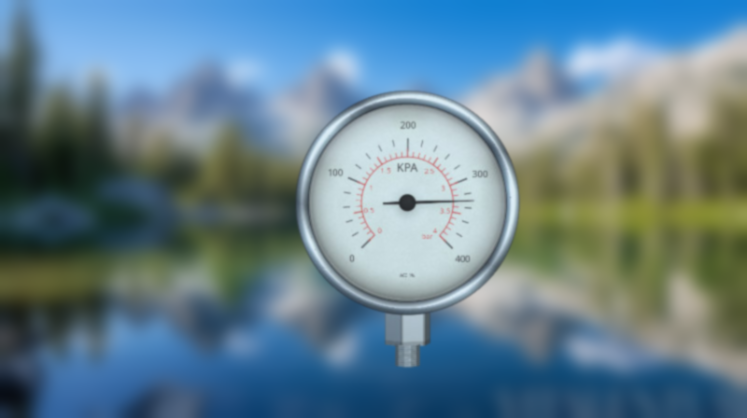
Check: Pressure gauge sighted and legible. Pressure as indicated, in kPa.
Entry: 330 kPa
